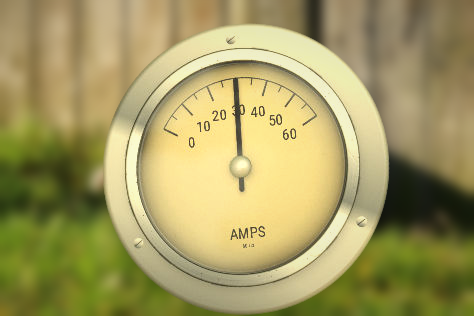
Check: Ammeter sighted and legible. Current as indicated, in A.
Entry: 30 A
